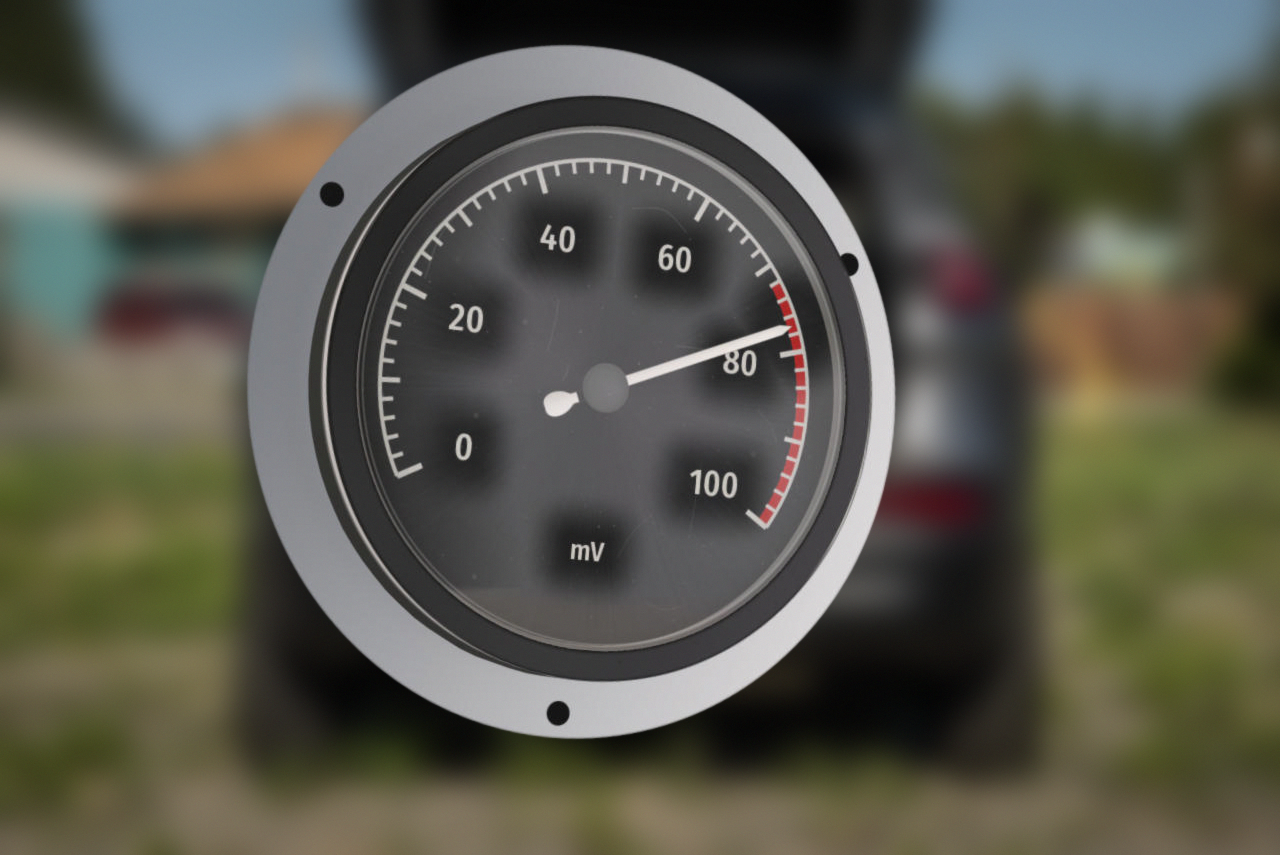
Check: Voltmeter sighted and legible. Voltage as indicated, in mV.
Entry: 77 mV
